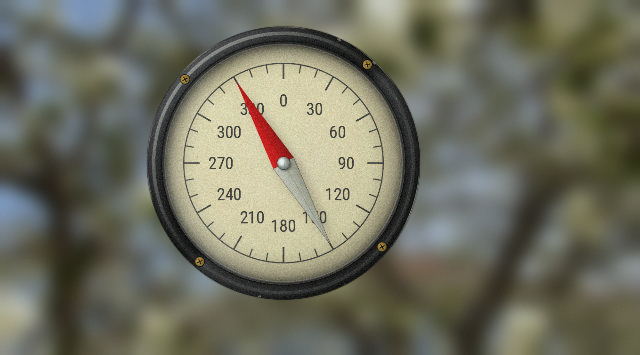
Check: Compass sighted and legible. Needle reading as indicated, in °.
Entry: 330 °
